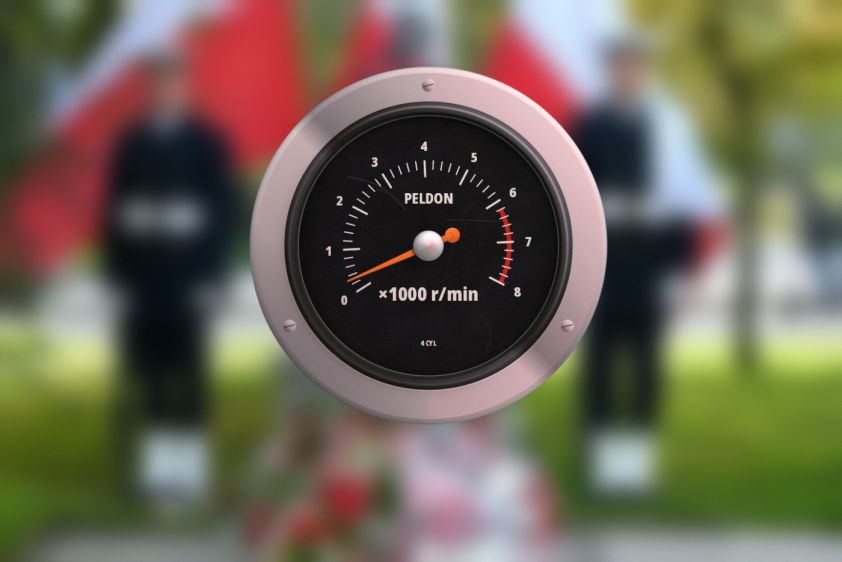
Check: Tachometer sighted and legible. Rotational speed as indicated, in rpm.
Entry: 300 rpm
